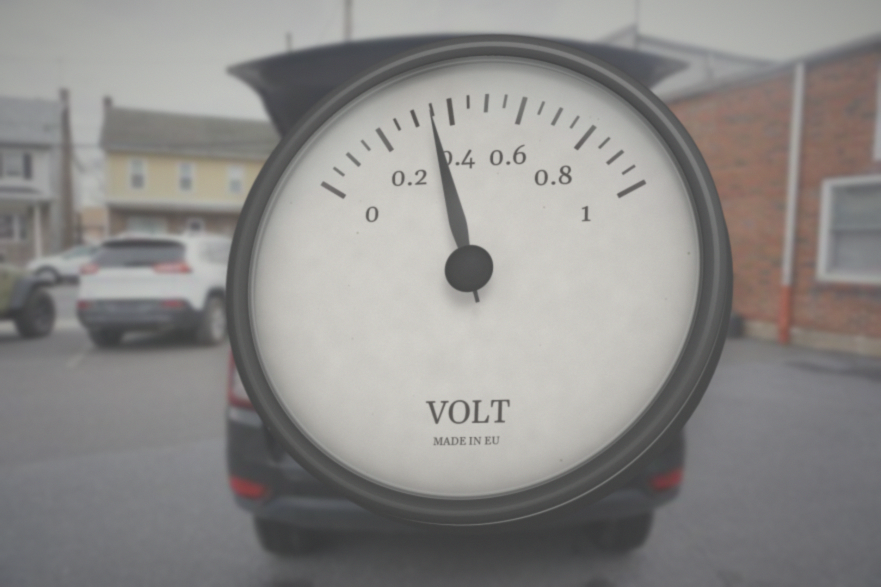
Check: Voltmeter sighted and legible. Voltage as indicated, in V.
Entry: 0.35 V
